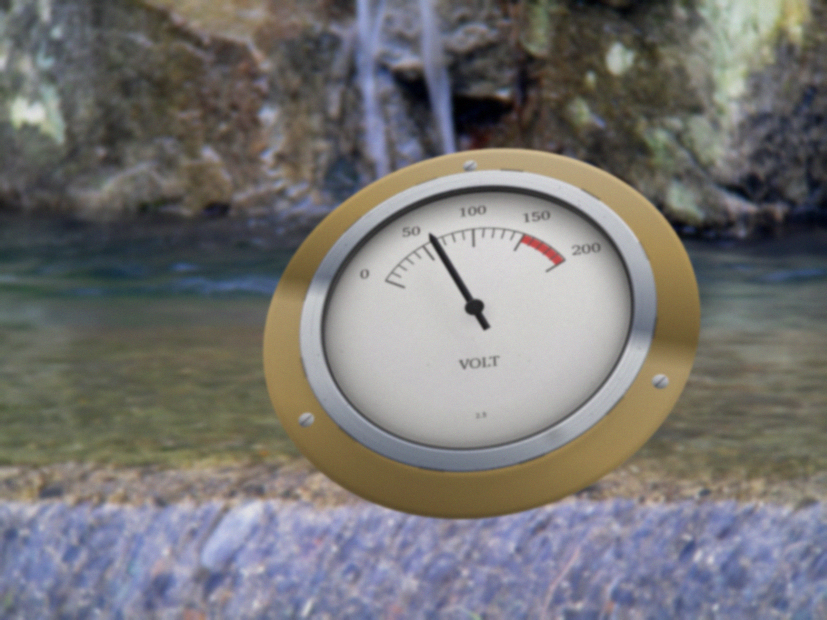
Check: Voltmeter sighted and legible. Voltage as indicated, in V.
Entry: 60 V
